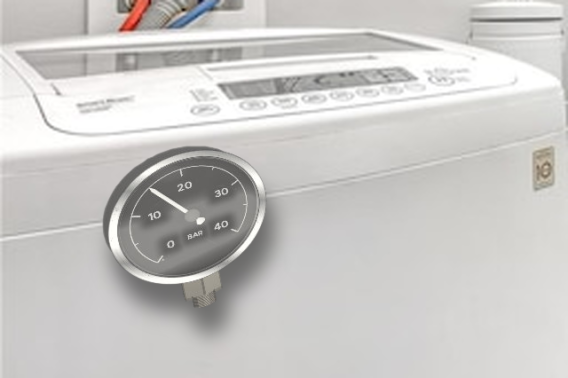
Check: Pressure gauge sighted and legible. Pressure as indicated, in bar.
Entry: 15 bar
